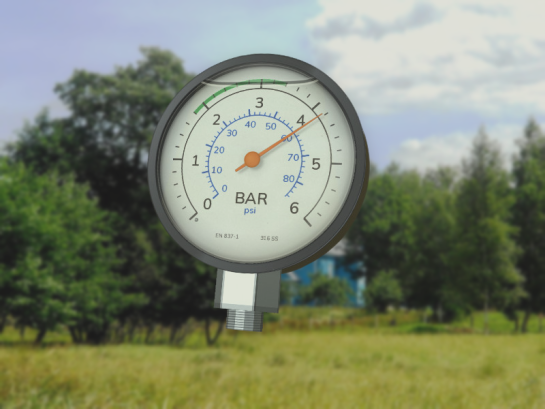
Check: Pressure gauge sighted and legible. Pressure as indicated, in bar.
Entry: 4.2 bar
